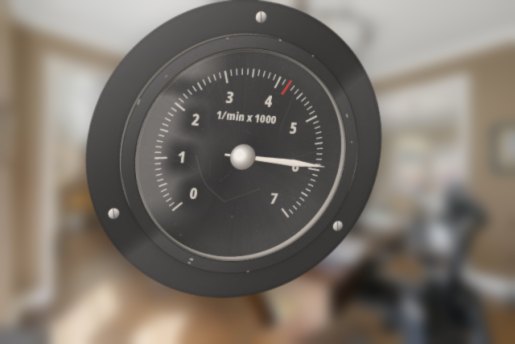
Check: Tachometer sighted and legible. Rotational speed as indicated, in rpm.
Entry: 5900 rpm
